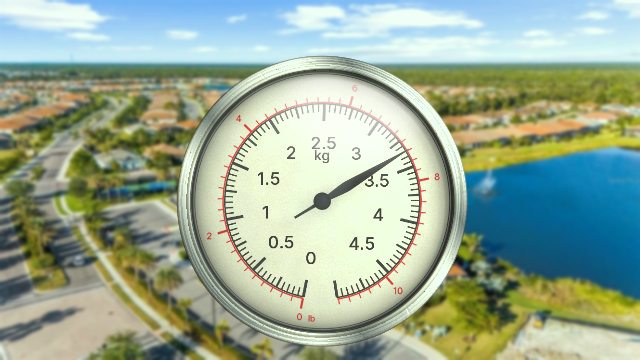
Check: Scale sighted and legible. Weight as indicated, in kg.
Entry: 3.35 kg
